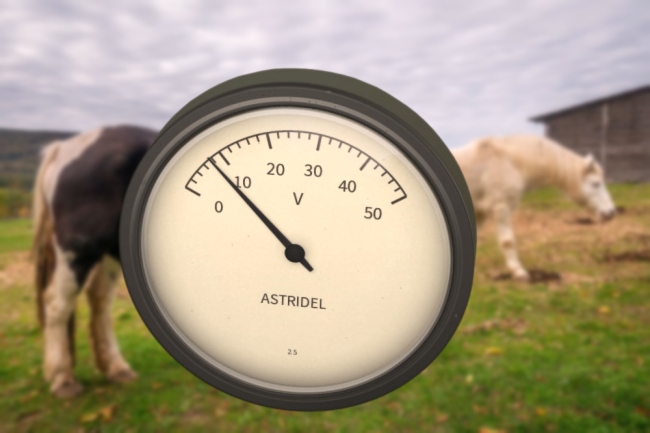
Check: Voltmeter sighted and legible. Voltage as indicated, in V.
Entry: 8 V
